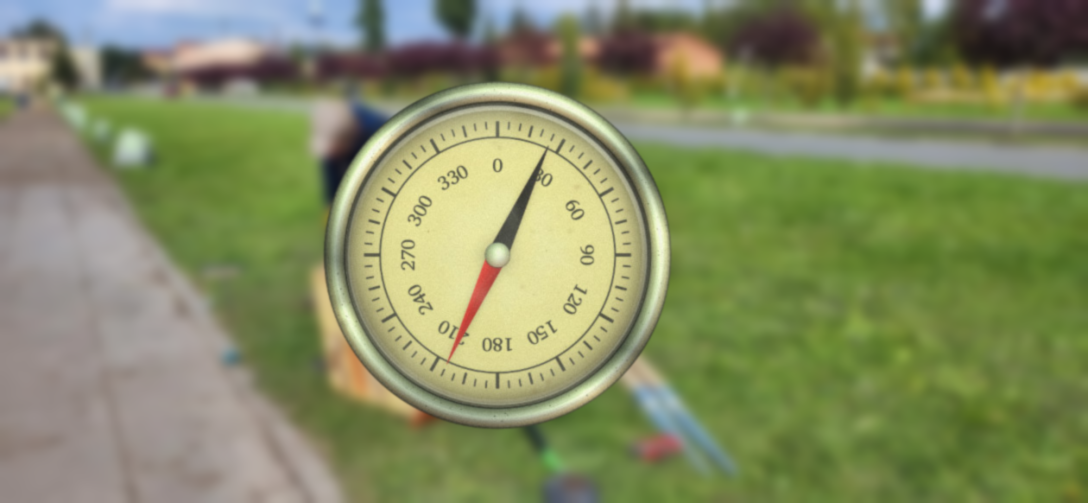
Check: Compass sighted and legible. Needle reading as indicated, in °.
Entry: 205 °
